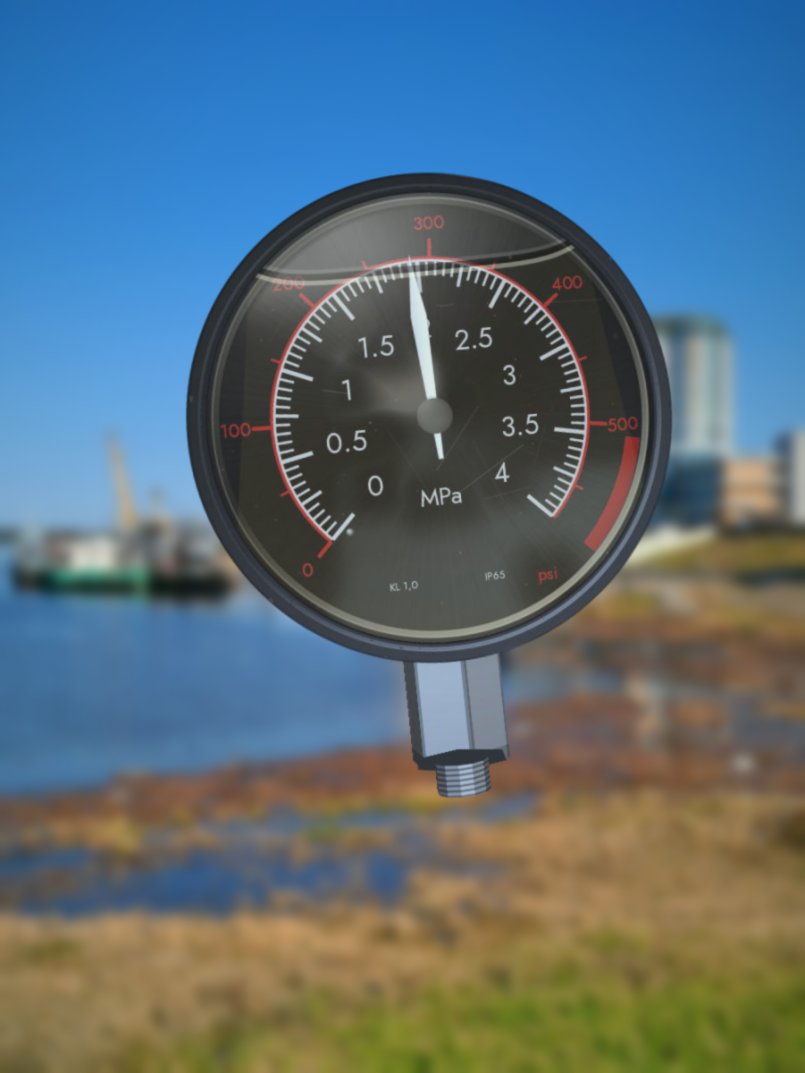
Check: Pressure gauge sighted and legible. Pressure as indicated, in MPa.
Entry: 1.95 MPa
